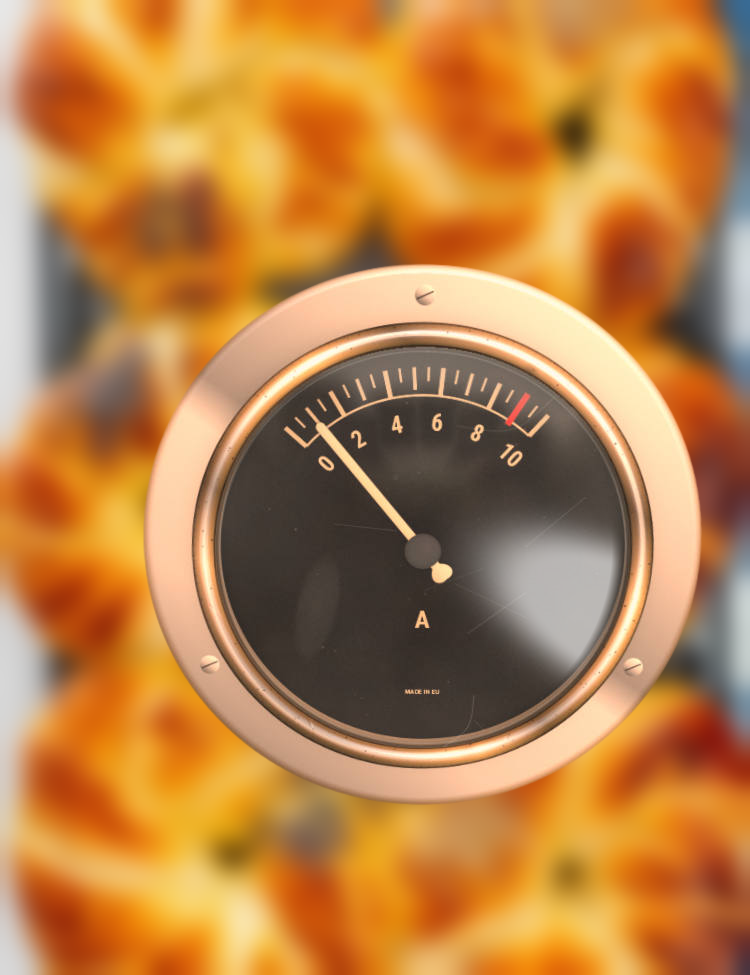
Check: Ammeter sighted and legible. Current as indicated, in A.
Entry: 1 A
